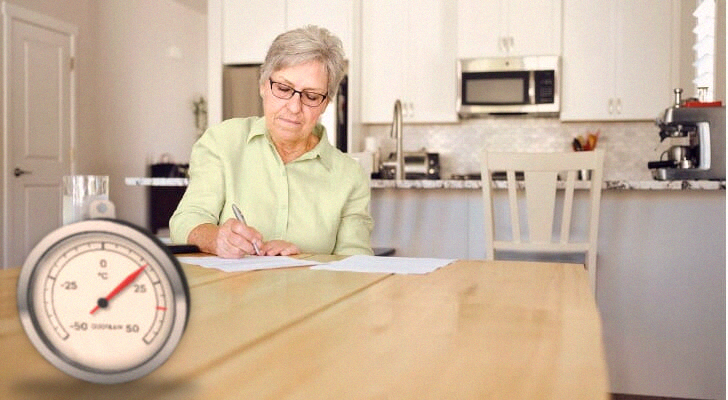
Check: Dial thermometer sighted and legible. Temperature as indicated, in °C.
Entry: 17.5 °C
